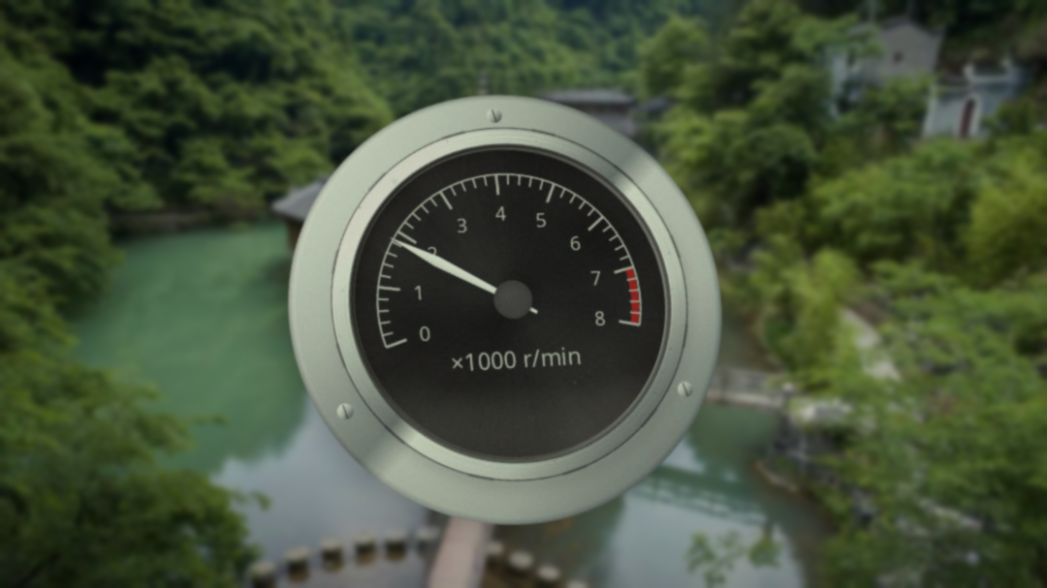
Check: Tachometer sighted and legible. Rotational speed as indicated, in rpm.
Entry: 1800 rpm
